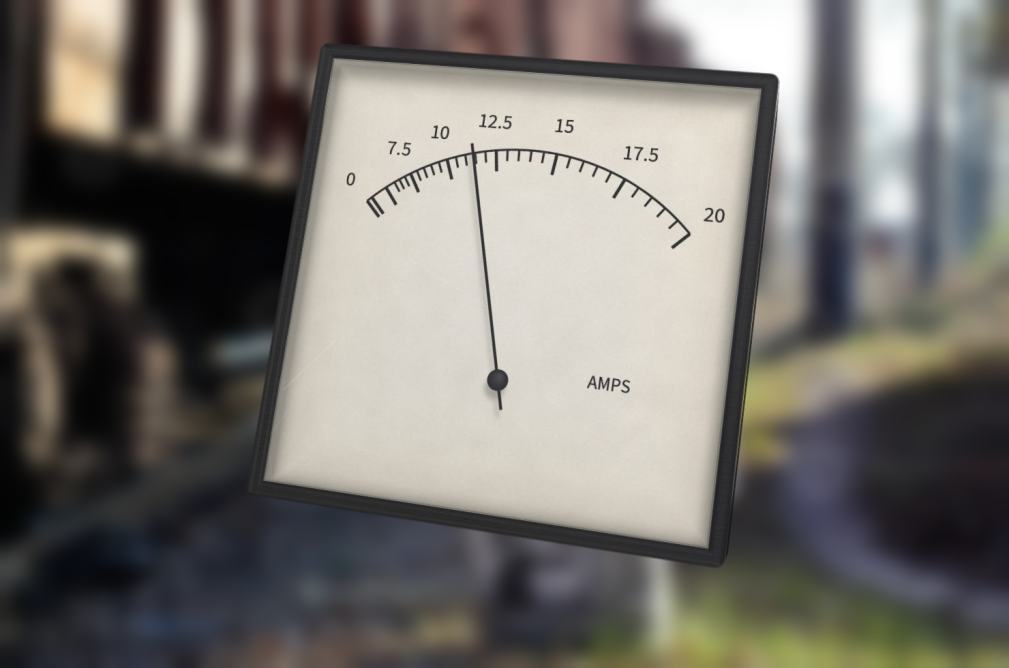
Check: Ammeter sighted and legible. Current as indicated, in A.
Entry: 11.5 A
